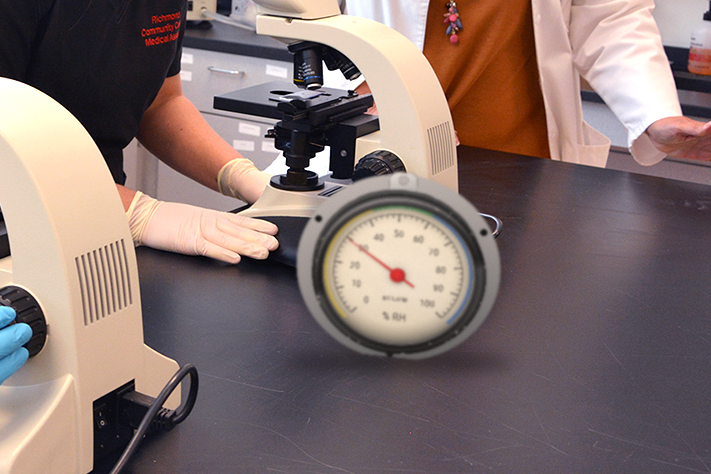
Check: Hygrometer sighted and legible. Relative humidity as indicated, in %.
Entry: 30 %
